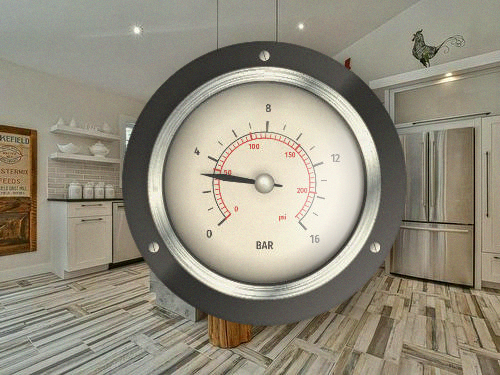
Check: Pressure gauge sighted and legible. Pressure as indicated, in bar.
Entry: 3 bar
